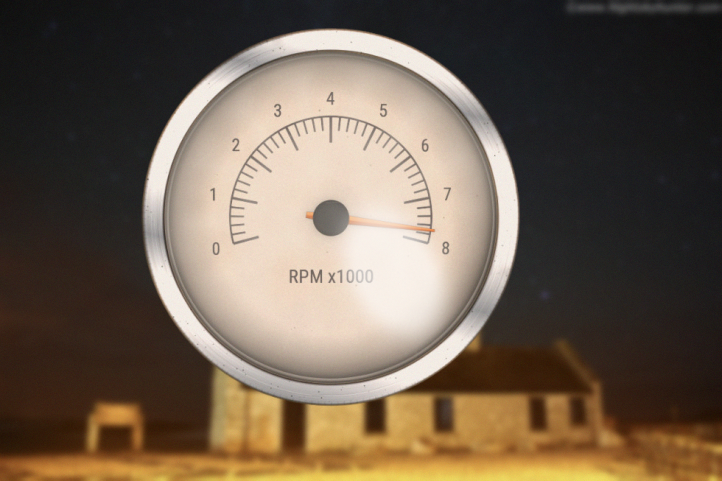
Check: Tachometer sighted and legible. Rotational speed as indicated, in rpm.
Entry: 7700 rpm
